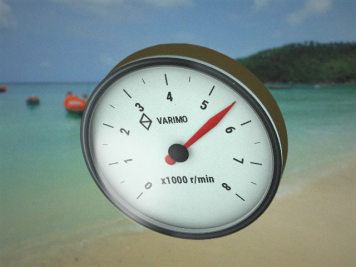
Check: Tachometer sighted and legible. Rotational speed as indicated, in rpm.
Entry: 5500 rpm
